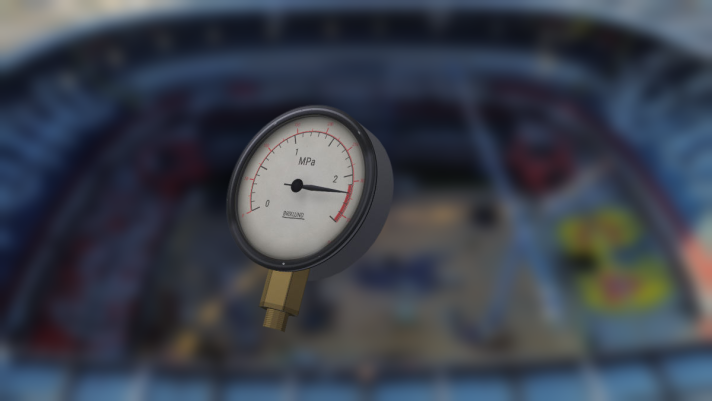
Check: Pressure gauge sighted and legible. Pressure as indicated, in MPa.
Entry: 2.2 MPa
